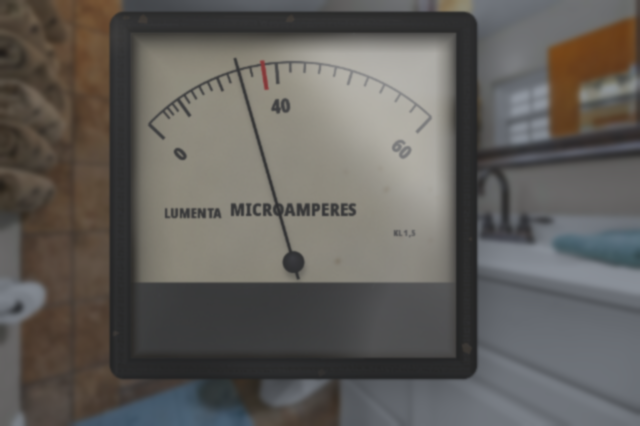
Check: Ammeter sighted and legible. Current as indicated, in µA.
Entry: 34 µA
